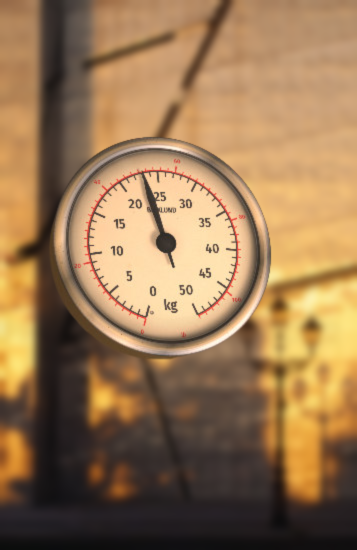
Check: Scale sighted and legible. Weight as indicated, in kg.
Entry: 23 kg
